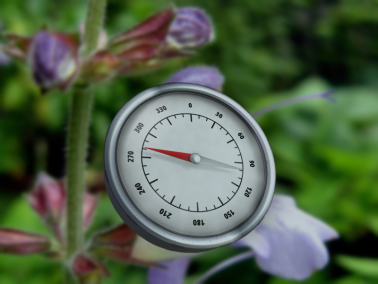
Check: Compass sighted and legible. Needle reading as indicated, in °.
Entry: 280 °
